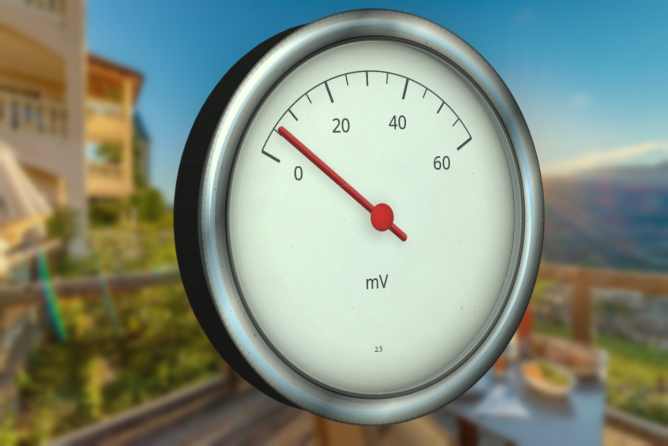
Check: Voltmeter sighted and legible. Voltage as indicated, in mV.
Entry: 5 mV
